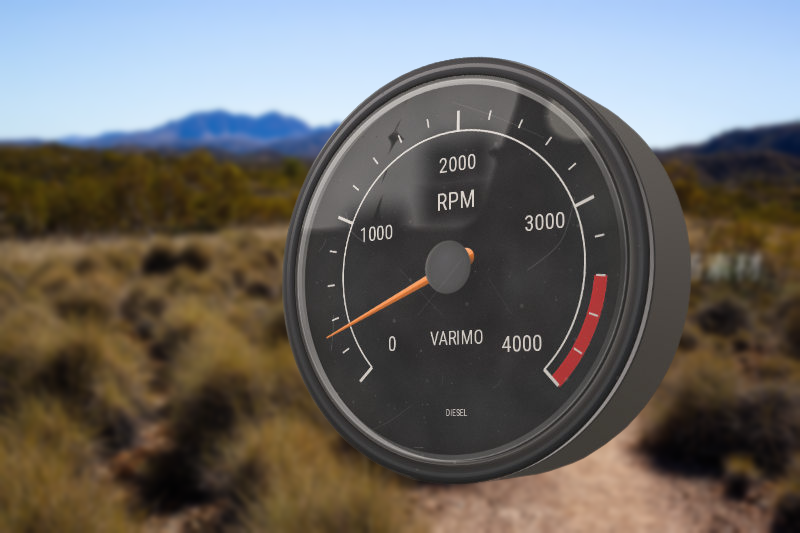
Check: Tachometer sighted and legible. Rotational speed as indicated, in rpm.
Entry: 300 rpm
